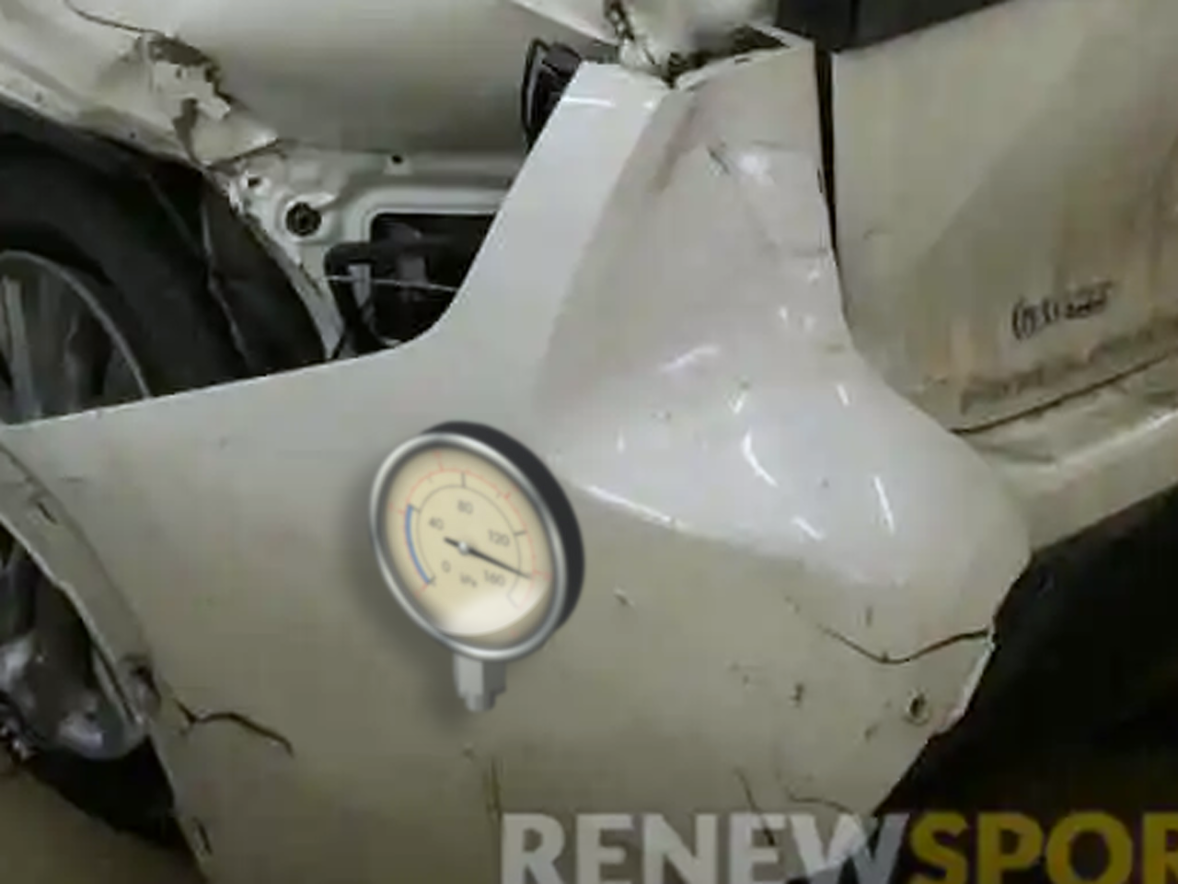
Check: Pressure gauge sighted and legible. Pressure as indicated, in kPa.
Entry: 140 kPa
